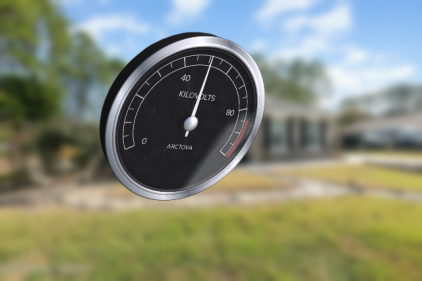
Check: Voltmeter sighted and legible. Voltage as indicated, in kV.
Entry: 50 kV
